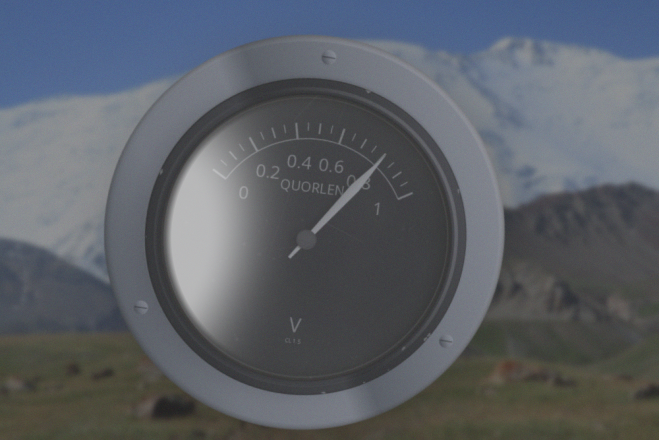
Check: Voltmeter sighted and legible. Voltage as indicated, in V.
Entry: 0.8 V
